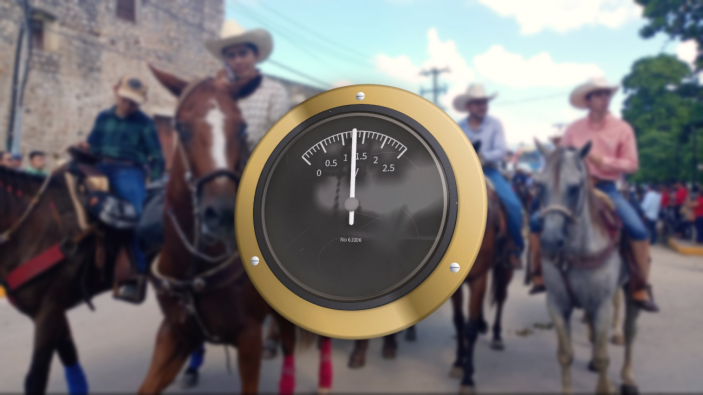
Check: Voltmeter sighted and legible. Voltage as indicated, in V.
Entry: 1.3 V
